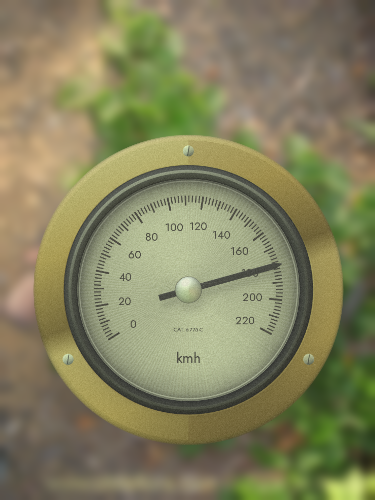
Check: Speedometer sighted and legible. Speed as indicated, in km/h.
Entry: 180 km/h
